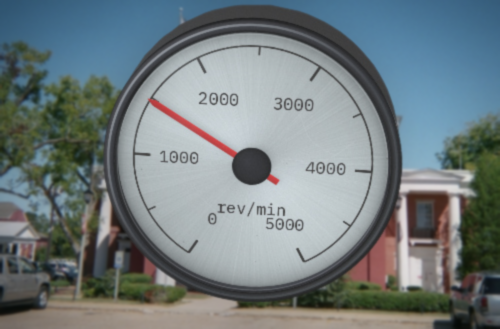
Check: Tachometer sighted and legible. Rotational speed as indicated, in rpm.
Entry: 1500 rpm
